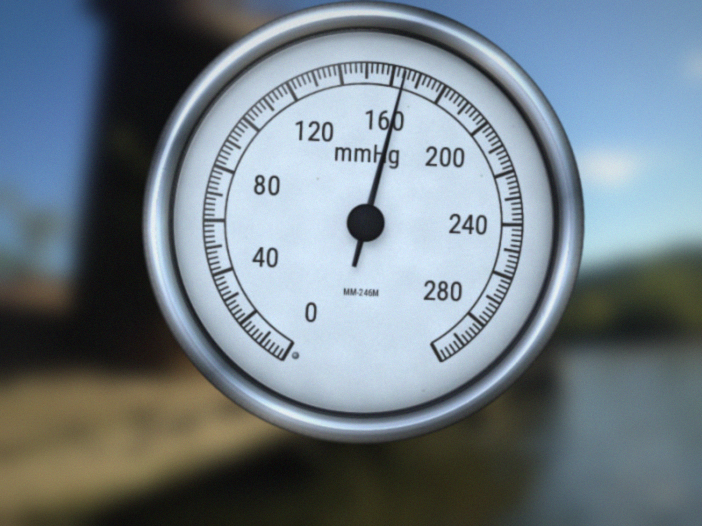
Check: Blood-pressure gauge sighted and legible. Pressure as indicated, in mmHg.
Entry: 164 mmHg
